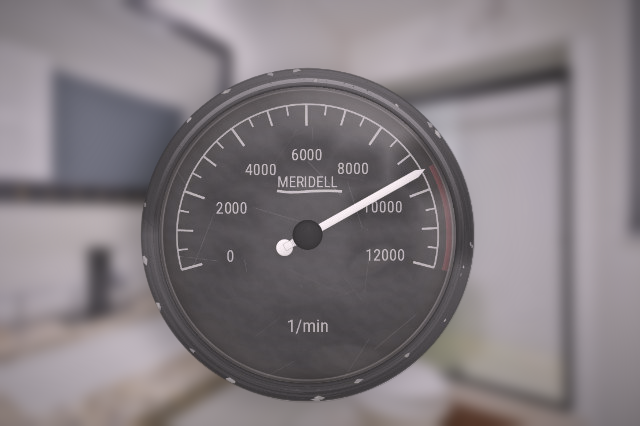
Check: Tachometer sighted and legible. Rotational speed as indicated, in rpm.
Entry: 9500 rpm
